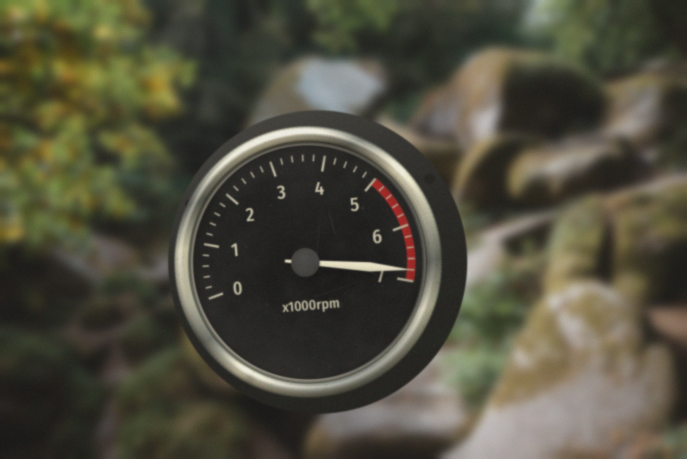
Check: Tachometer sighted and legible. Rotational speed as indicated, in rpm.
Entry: 6800 rpm
